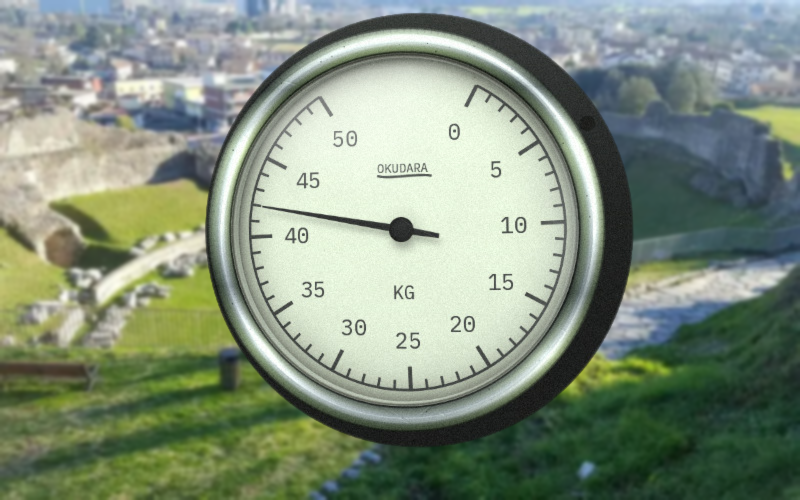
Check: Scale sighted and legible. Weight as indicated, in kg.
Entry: 42 kg
